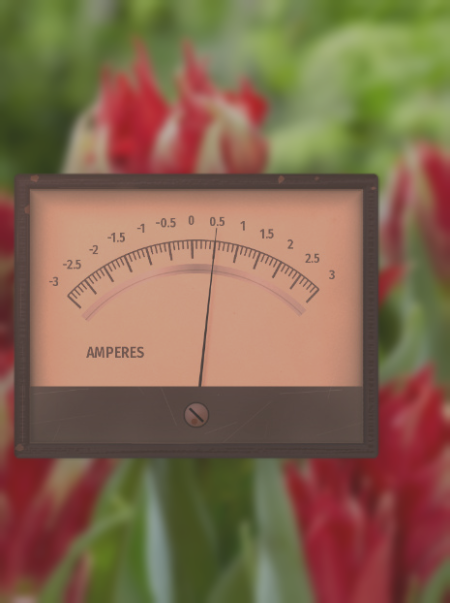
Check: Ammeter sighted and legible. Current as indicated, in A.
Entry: 0.5 A
